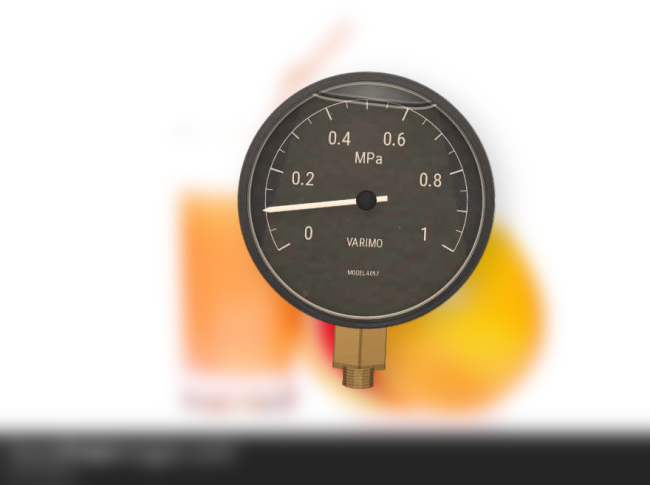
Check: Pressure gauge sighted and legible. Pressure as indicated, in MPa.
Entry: 0.1 MPa
